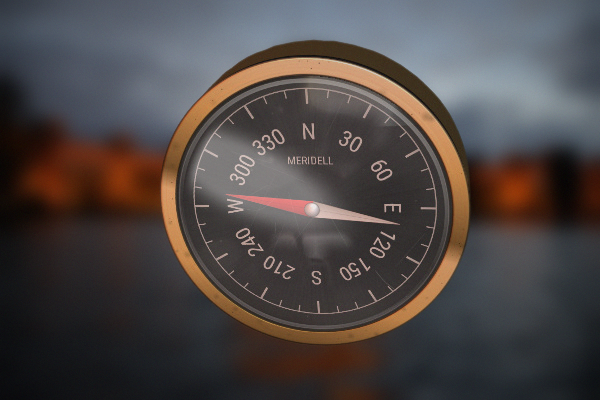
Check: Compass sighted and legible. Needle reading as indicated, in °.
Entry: 280 °
